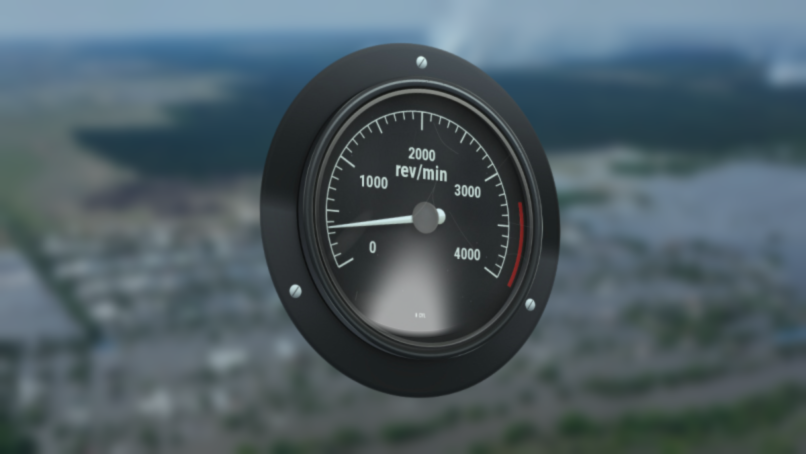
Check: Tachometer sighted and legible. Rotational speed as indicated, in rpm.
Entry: 350 rpm
